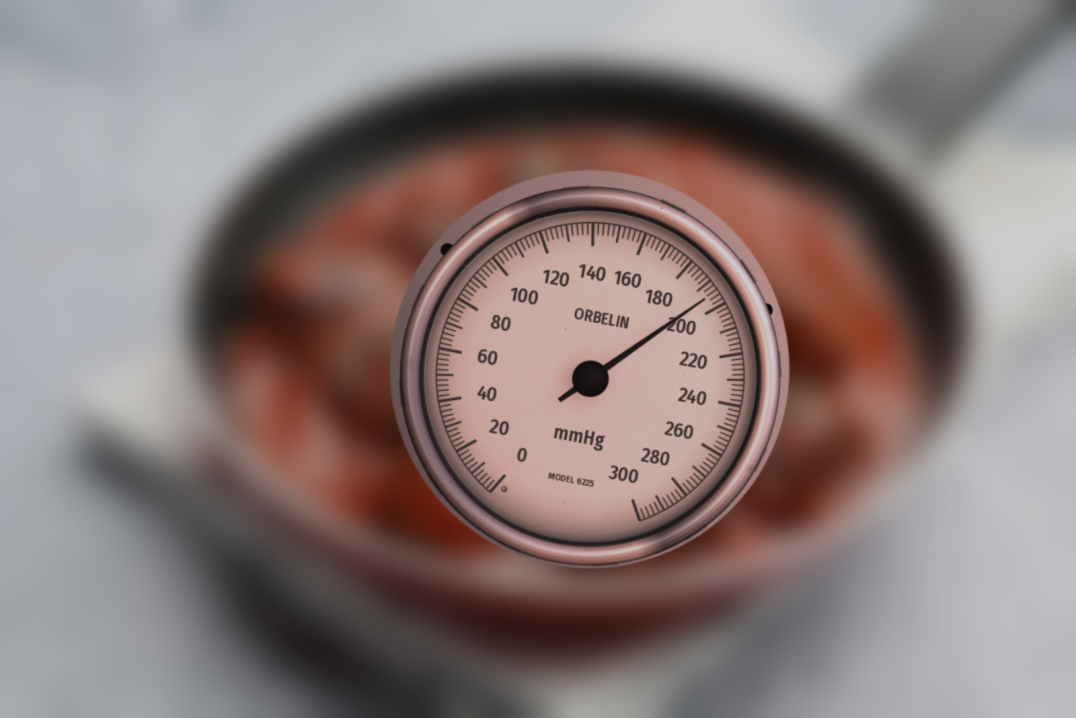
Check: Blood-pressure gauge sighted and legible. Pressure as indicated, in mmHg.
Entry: 194 mmHg
